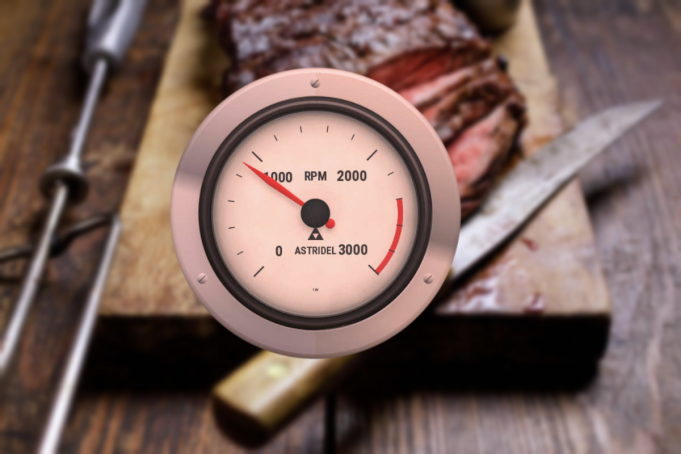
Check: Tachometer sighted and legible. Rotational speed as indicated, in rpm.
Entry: 900 rpm
